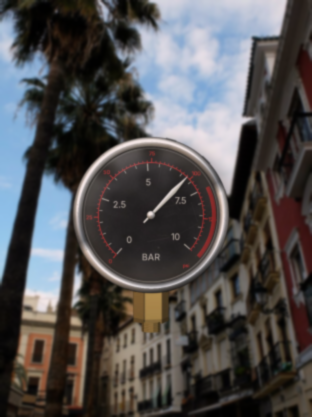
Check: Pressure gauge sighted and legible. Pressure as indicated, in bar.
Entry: 6.75 bar
